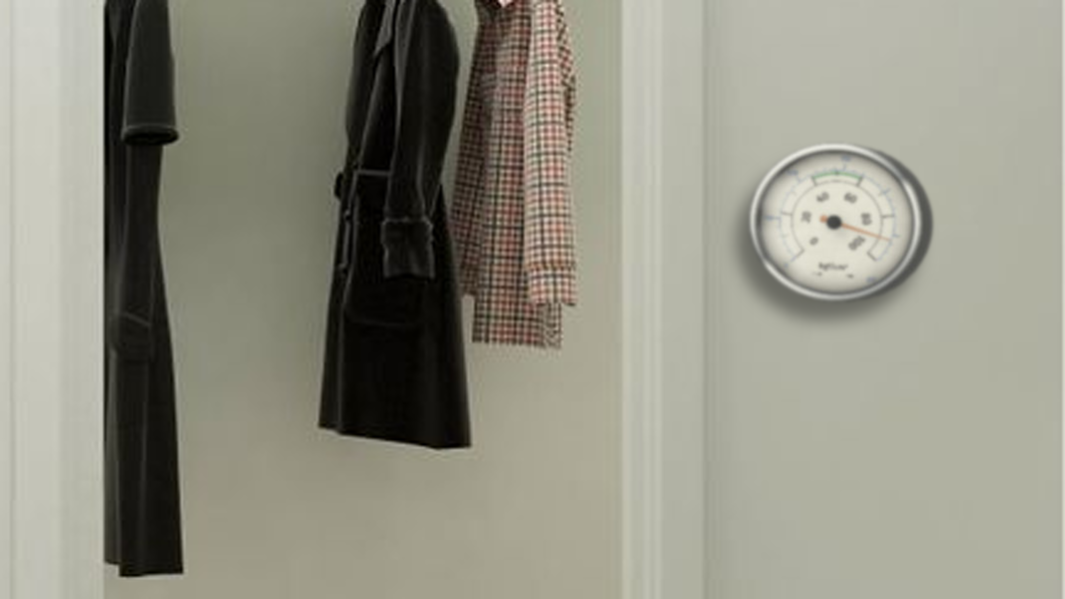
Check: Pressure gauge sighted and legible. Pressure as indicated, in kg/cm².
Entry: 90 kg/cm²
